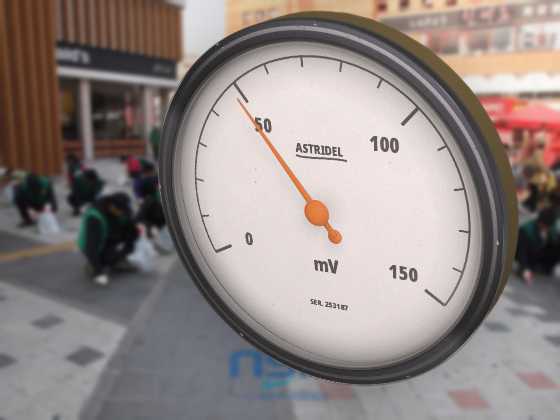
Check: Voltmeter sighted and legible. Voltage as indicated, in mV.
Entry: 50 mV
